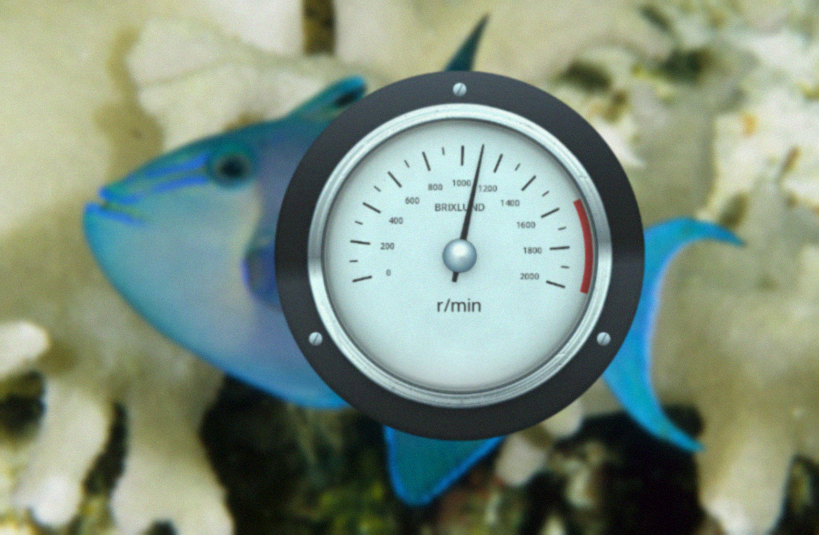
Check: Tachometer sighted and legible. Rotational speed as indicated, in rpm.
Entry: 1100 rpm
